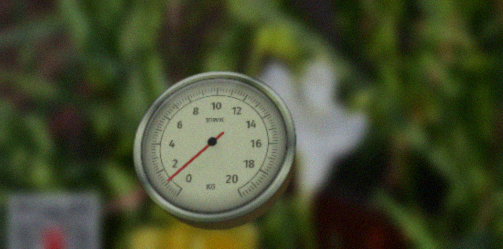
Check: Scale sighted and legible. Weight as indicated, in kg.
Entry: 1 kg
